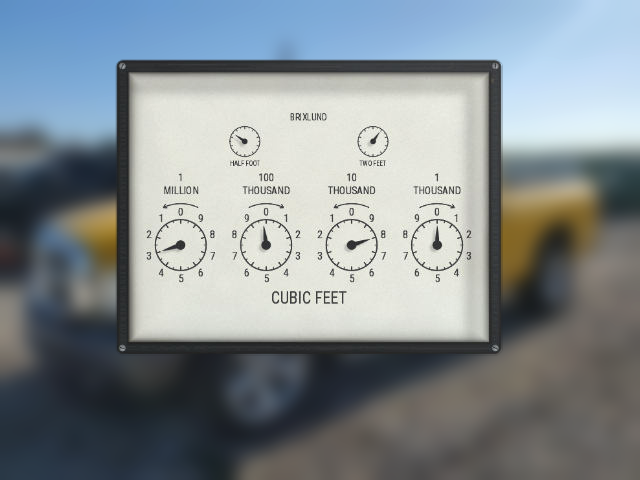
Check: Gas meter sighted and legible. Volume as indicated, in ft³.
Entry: 298000 ft³
